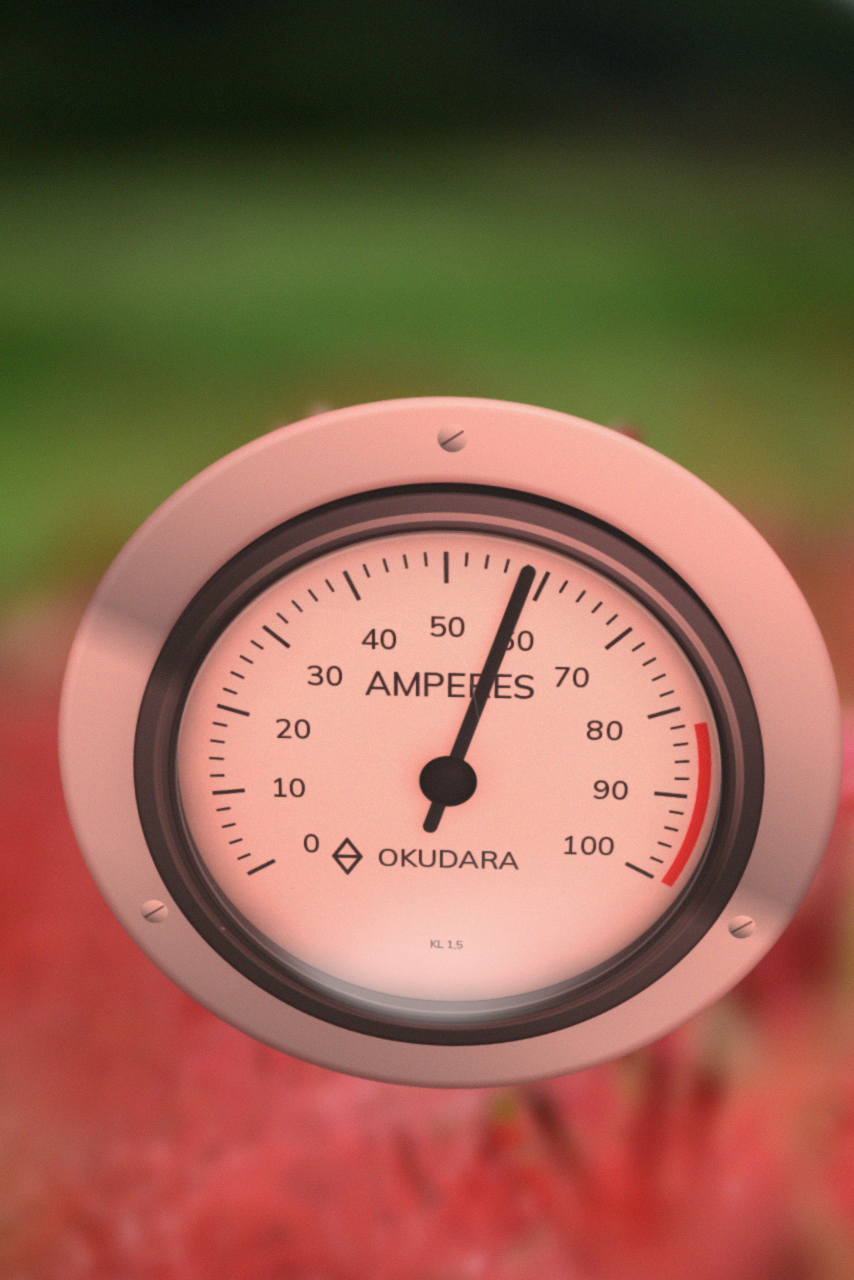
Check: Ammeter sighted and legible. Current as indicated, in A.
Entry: 58 A
